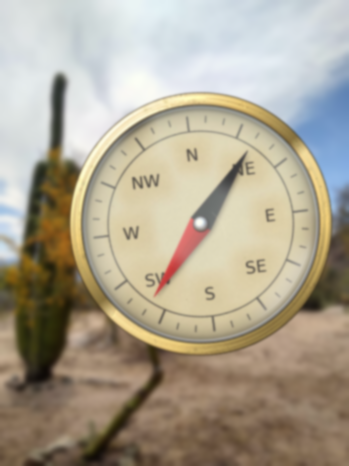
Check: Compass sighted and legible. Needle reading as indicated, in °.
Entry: 220 °
